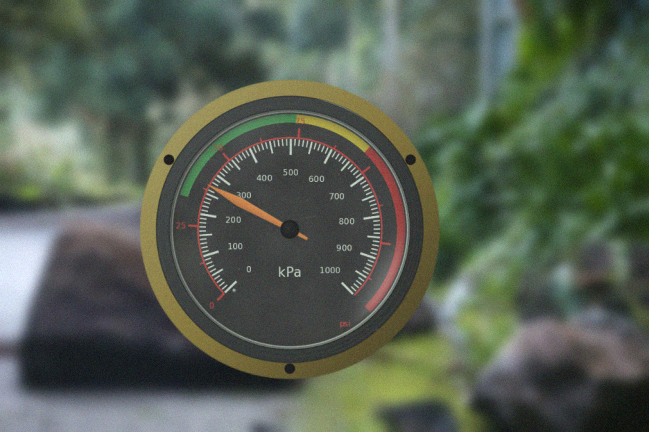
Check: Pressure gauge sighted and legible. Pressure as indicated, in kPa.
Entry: 270 kPa
